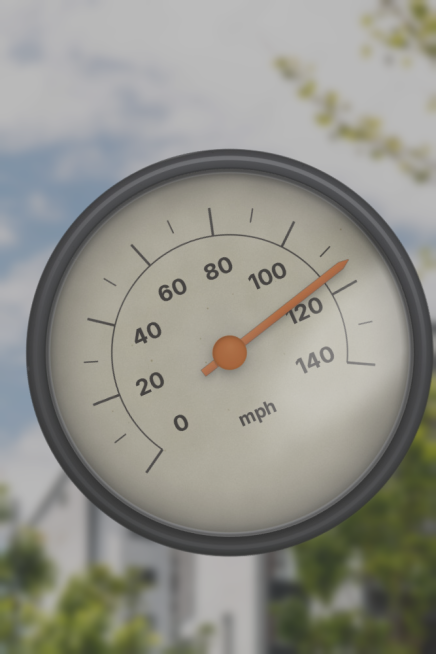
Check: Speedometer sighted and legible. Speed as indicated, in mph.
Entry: 115 mph
